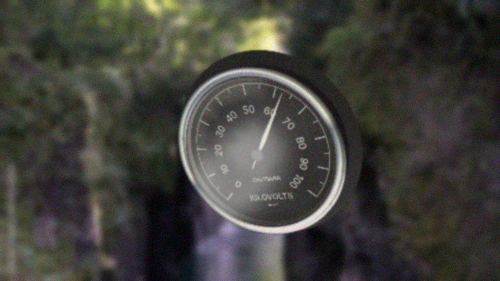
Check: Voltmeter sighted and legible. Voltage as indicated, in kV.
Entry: 62.5 kV
